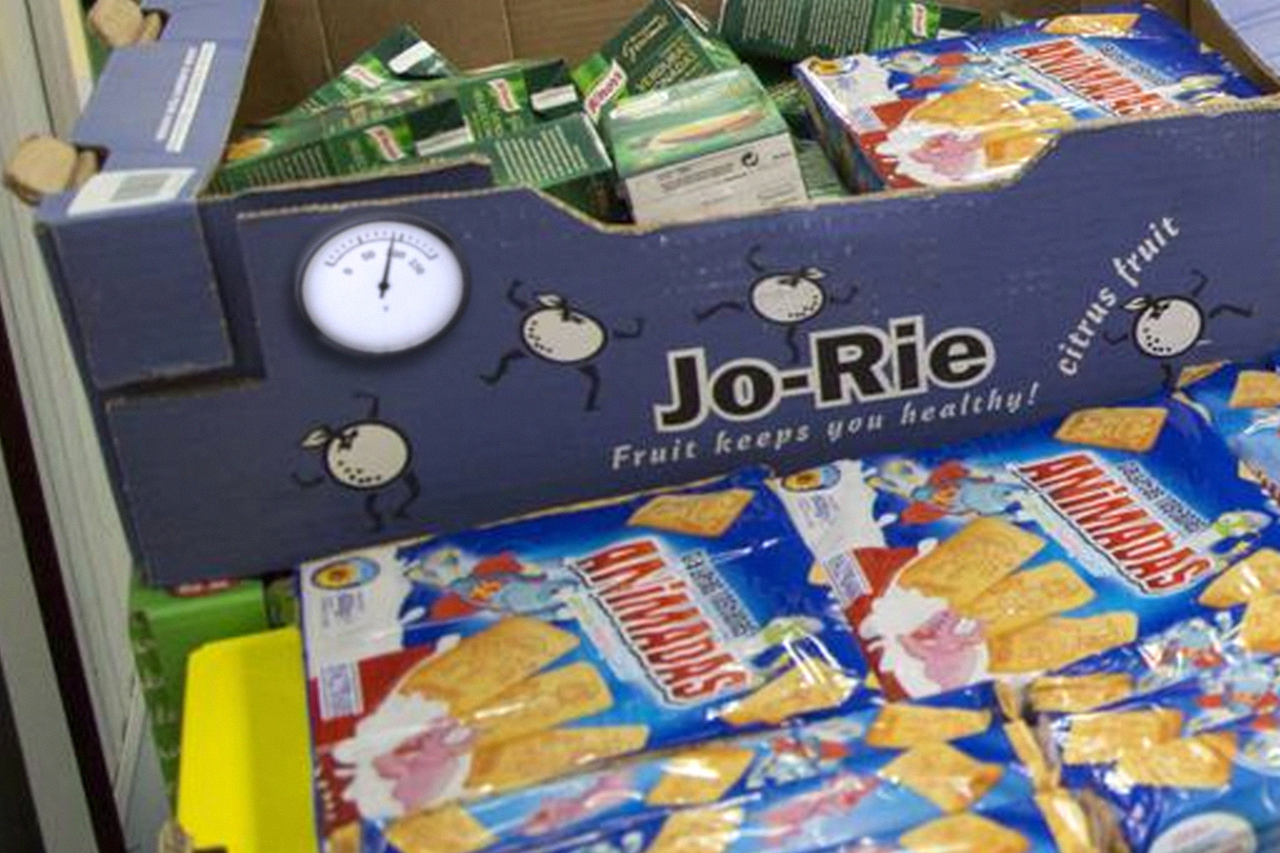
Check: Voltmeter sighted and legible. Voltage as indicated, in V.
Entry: 90 V
